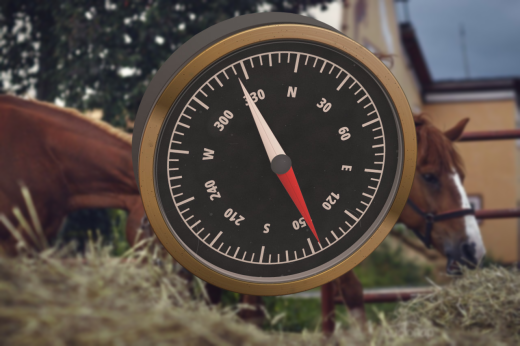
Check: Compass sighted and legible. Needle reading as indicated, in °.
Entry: 145 °
